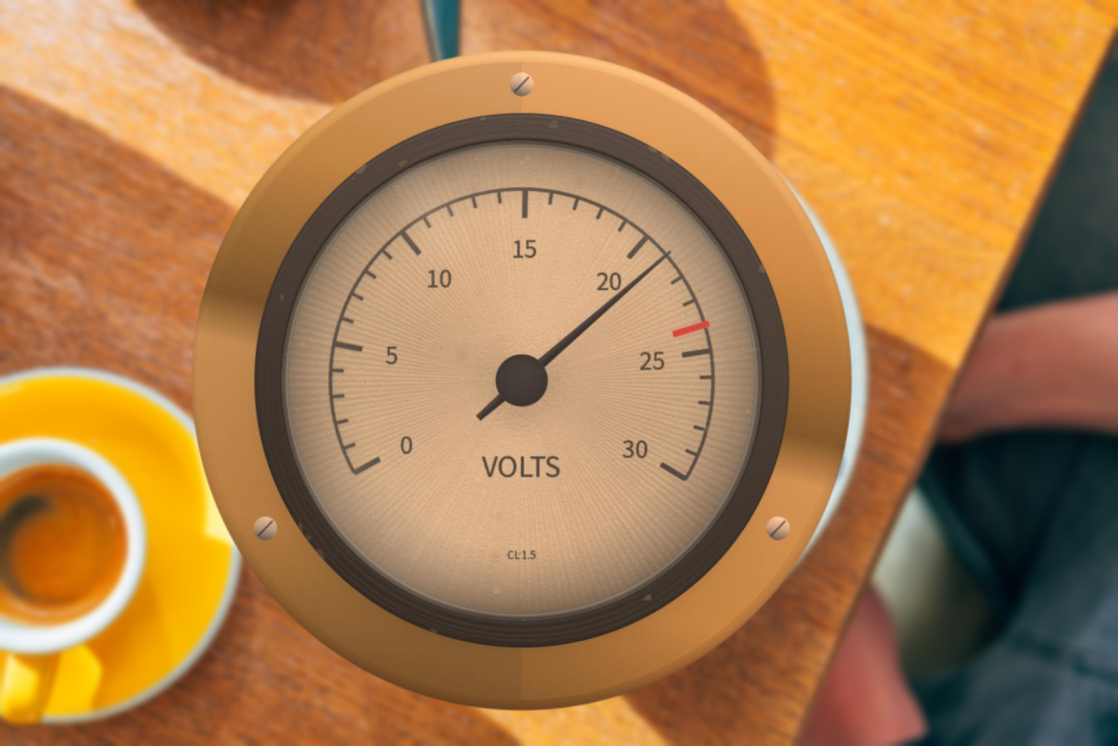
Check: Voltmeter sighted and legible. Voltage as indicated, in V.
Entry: 21 V
